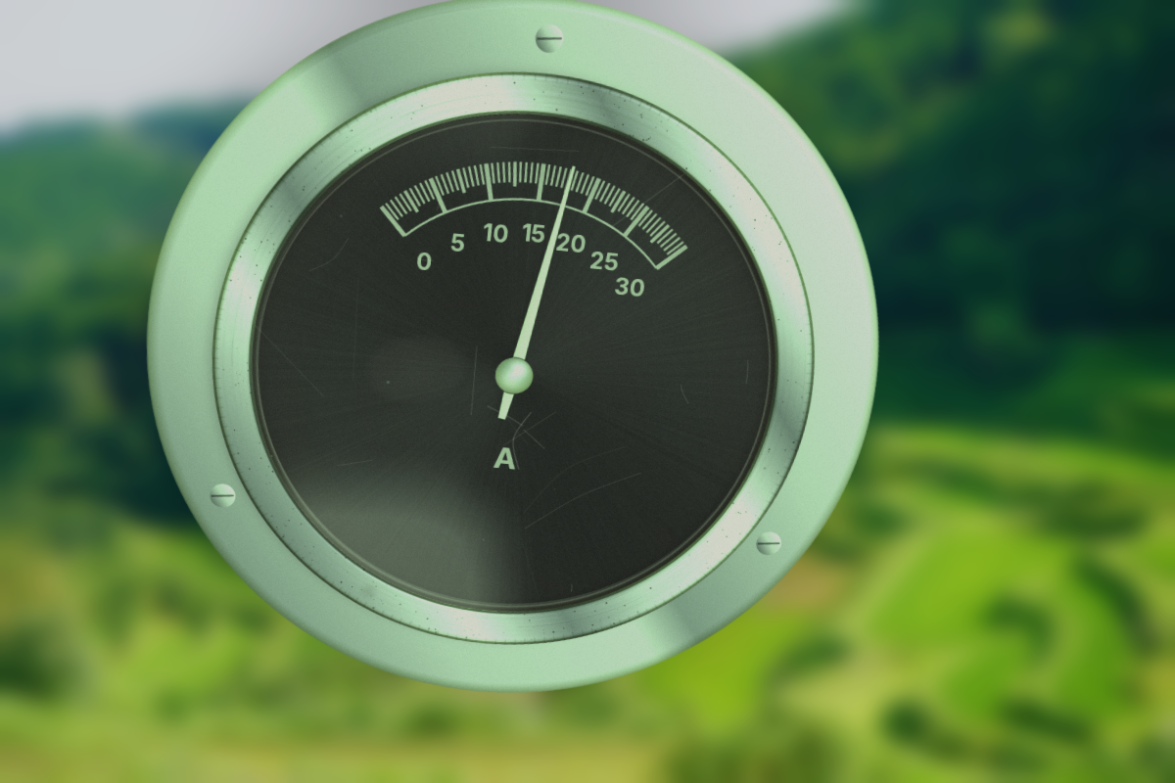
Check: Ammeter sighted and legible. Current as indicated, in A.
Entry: 17.5 A
